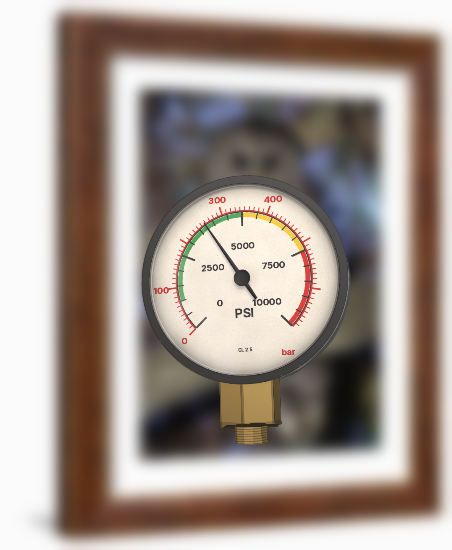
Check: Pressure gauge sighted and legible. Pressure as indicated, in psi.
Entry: 3750 psi
